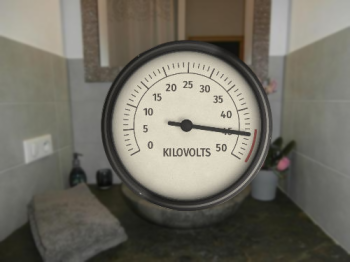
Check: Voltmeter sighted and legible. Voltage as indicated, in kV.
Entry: 45 kV
